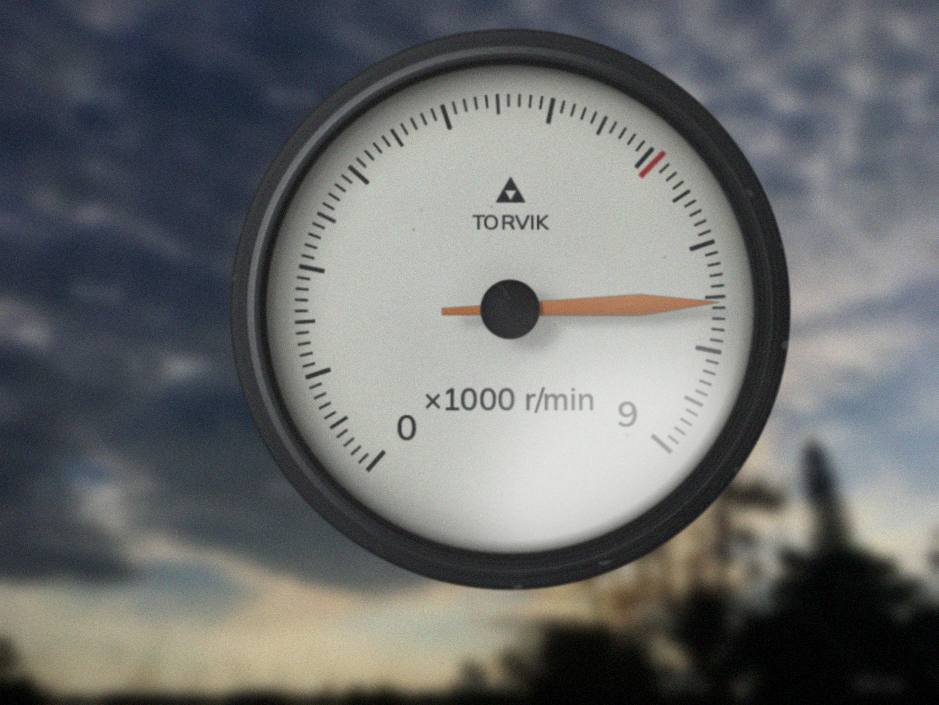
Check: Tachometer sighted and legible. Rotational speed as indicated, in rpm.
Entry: 7550 rpm
